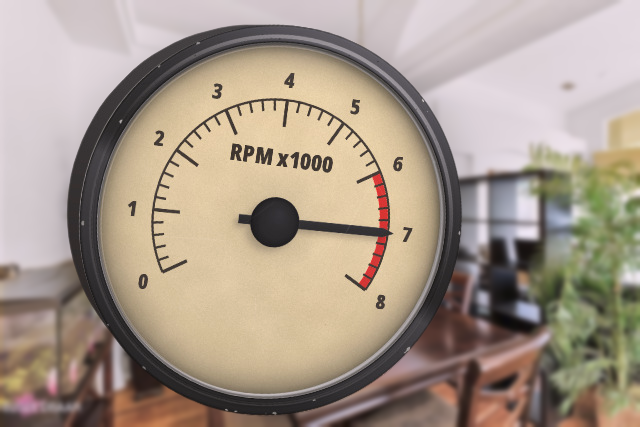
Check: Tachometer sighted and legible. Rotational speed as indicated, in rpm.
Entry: 7000 rpm
